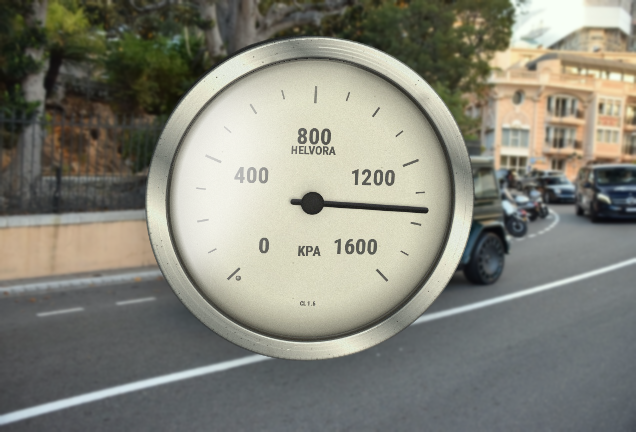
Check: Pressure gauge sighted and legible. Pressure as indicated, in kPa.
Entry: 1350 kPa
